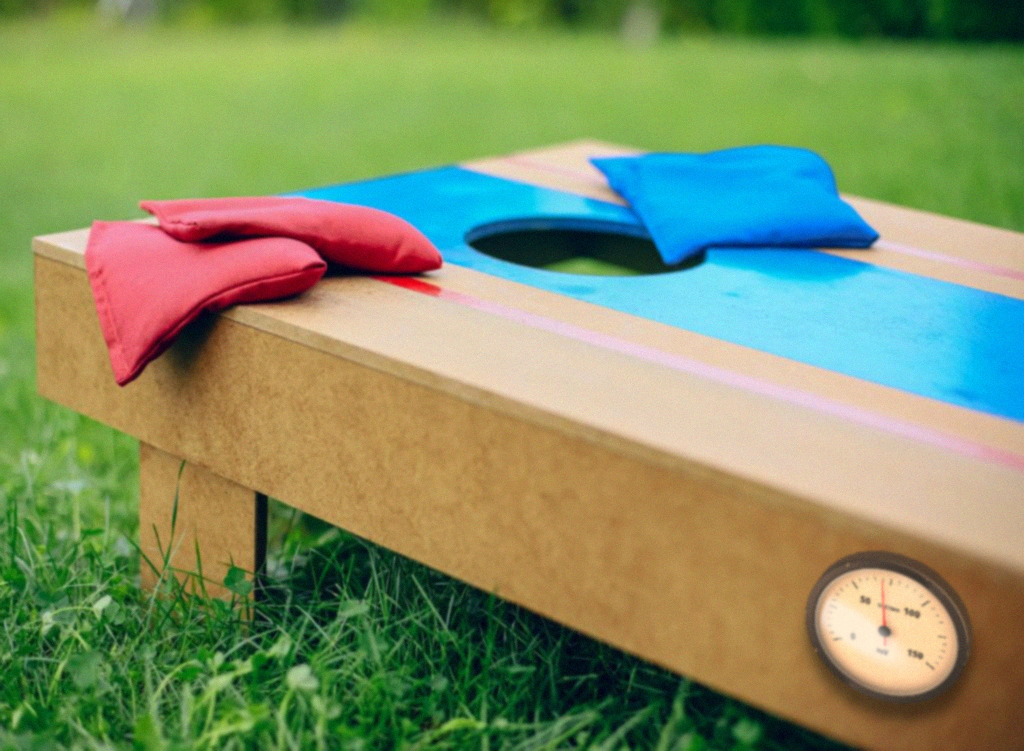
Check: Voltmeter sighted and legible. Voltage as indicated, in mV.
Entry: 70 mV
